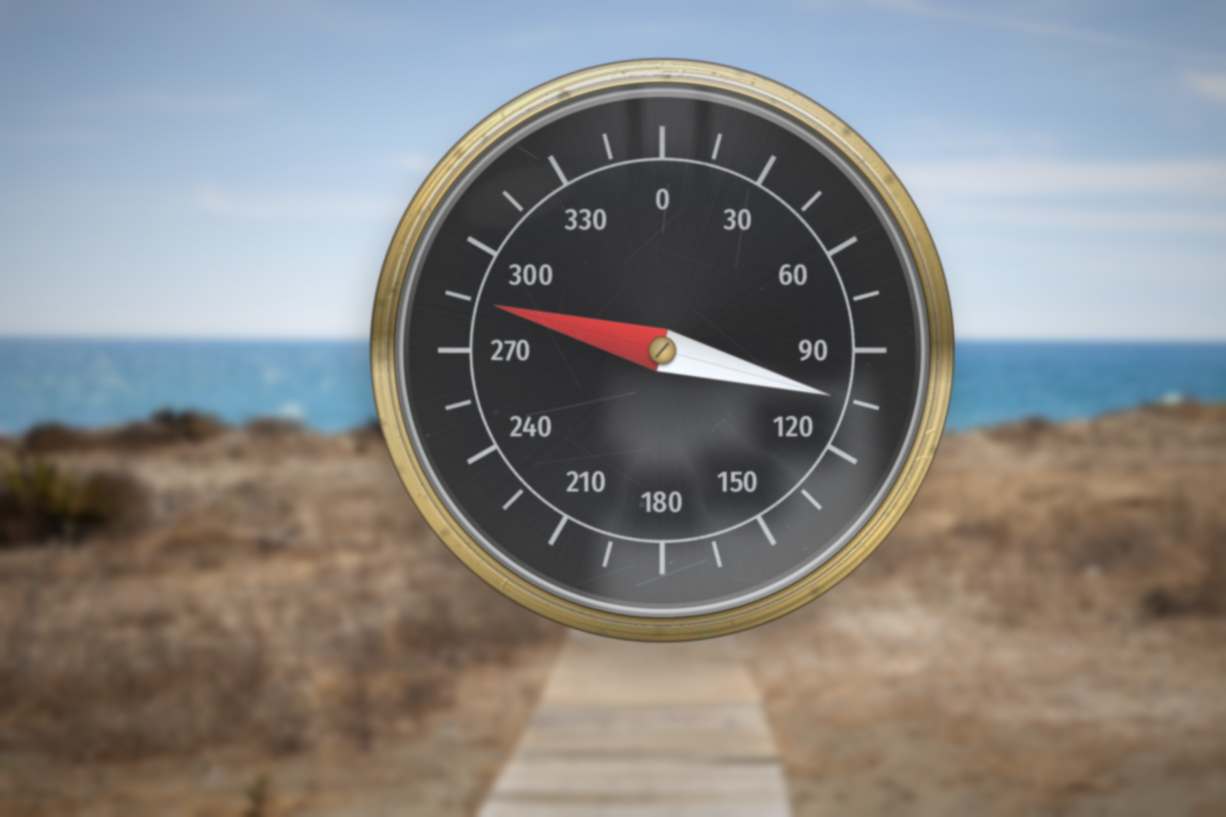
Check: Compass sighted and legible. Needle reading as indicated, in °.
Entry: 285 °
